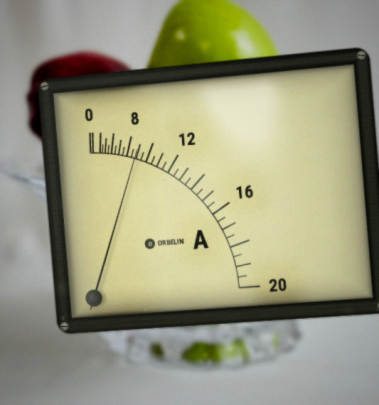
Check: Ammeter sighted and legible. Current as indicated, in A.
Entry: 9 A
